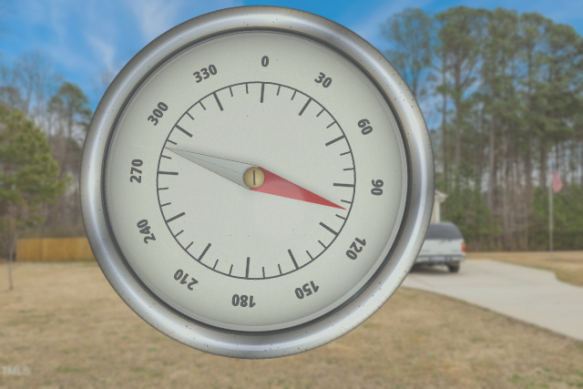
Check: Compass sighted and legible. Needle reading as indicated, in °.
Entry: 105 °
